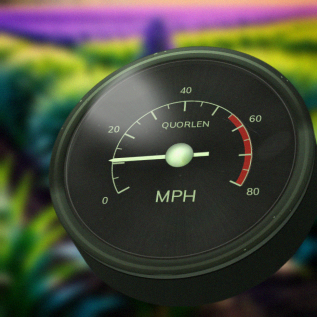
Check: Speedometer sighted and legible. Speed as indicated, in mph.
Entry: 10 mph
